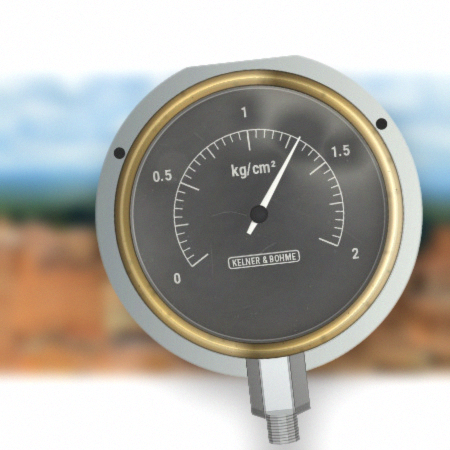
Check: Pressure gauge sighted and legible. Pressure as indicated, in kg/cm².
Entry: 1.3 kg/cm²
